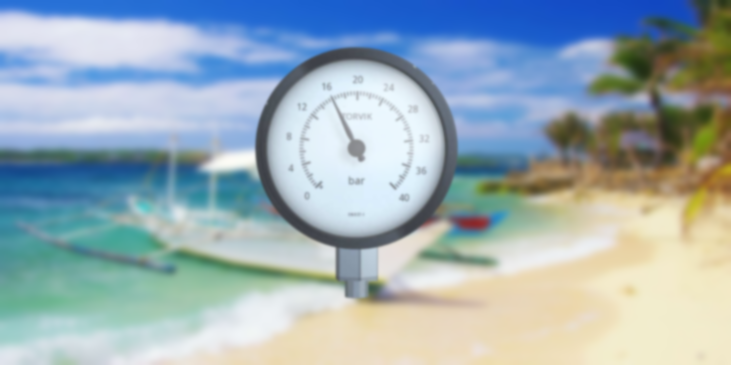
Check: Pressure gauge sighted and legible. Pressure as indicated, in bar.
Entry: 16 bar
